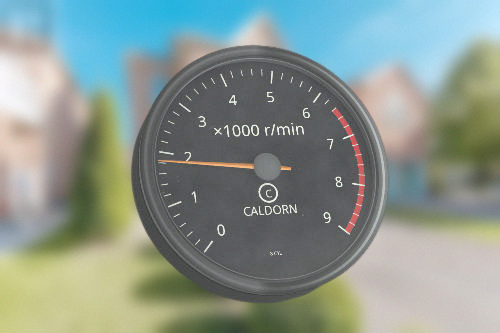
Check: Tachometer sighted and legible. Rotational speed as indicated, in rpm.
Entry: 1800 rpm
